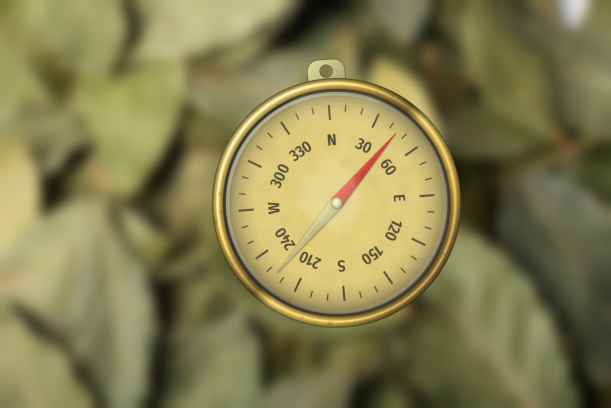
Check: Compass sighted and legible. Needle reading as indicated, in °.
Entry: 45 °
